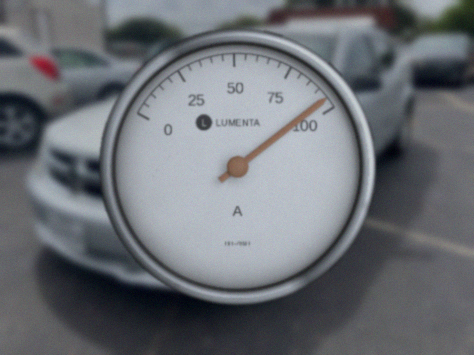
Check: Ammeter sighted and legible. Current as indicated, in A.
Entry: 95 A
